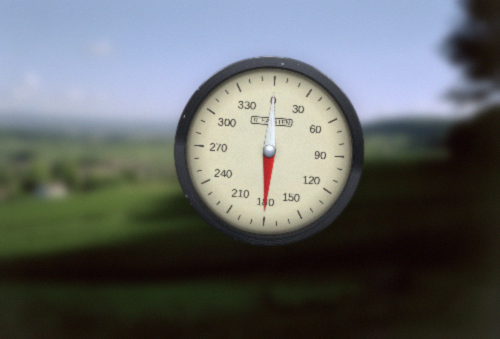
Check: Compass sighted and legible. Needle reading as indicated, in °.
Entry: 180 °
